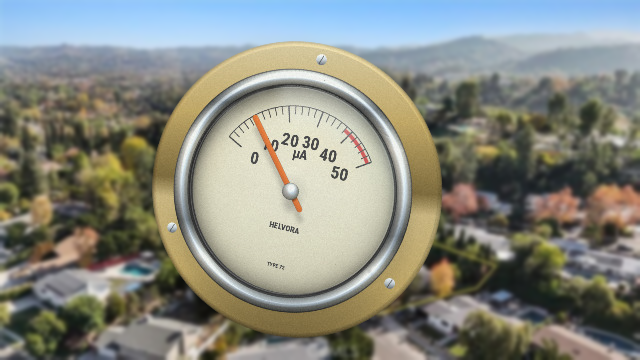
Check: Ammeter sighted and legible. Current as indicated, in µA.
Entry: 10 µA
